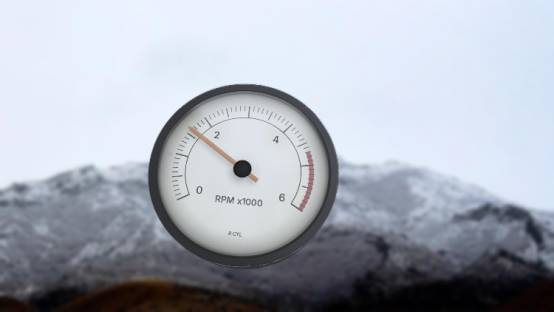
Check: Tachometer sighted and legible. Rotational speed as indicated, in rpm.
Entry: 1600 rpm
